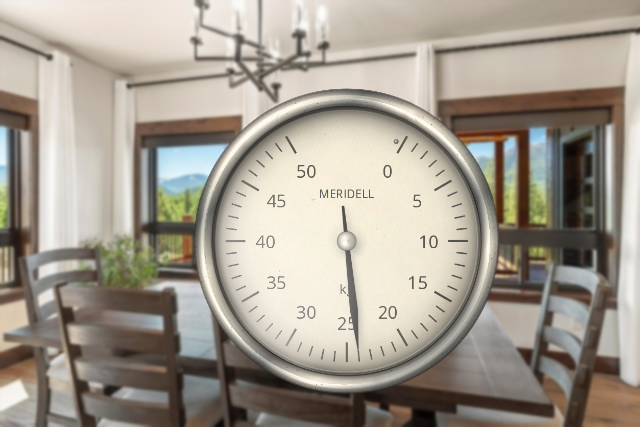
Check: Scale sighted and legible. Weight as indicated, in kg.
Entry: 24 kg
